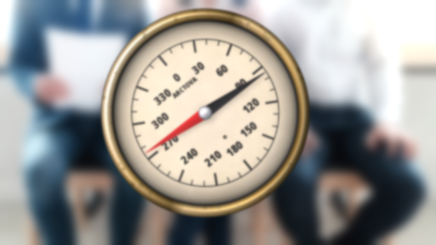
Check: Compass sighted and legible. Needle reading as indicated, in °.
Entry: 275 °
